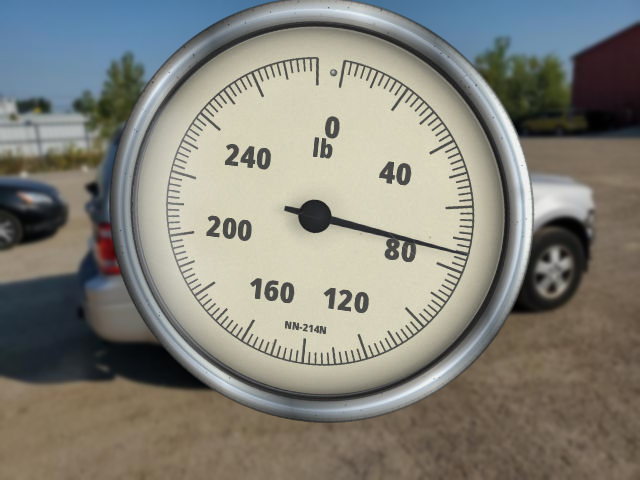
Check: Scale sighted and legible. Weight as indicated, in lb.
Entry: 74 lb
